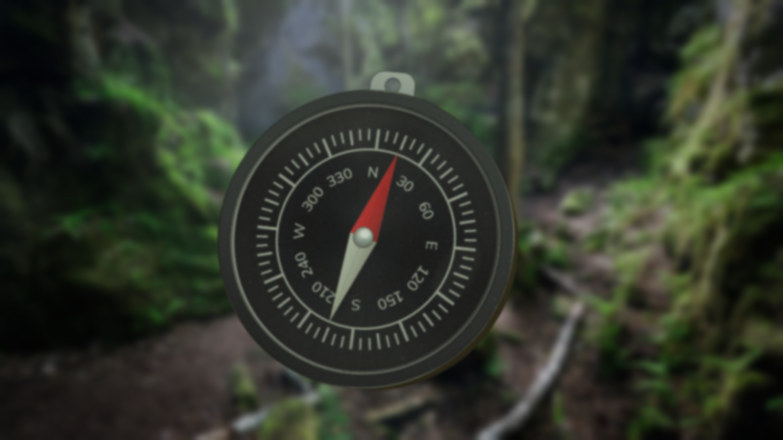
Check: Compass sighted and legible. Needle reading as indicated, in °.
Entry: 15 °
